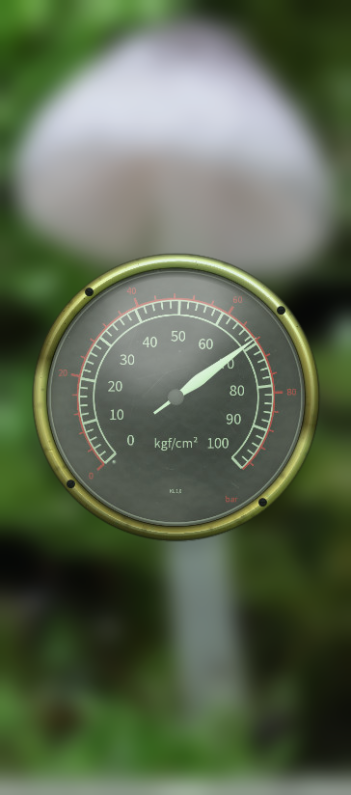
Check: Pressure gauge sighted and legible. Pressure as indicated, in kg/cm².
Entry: 69 kg/cm²
